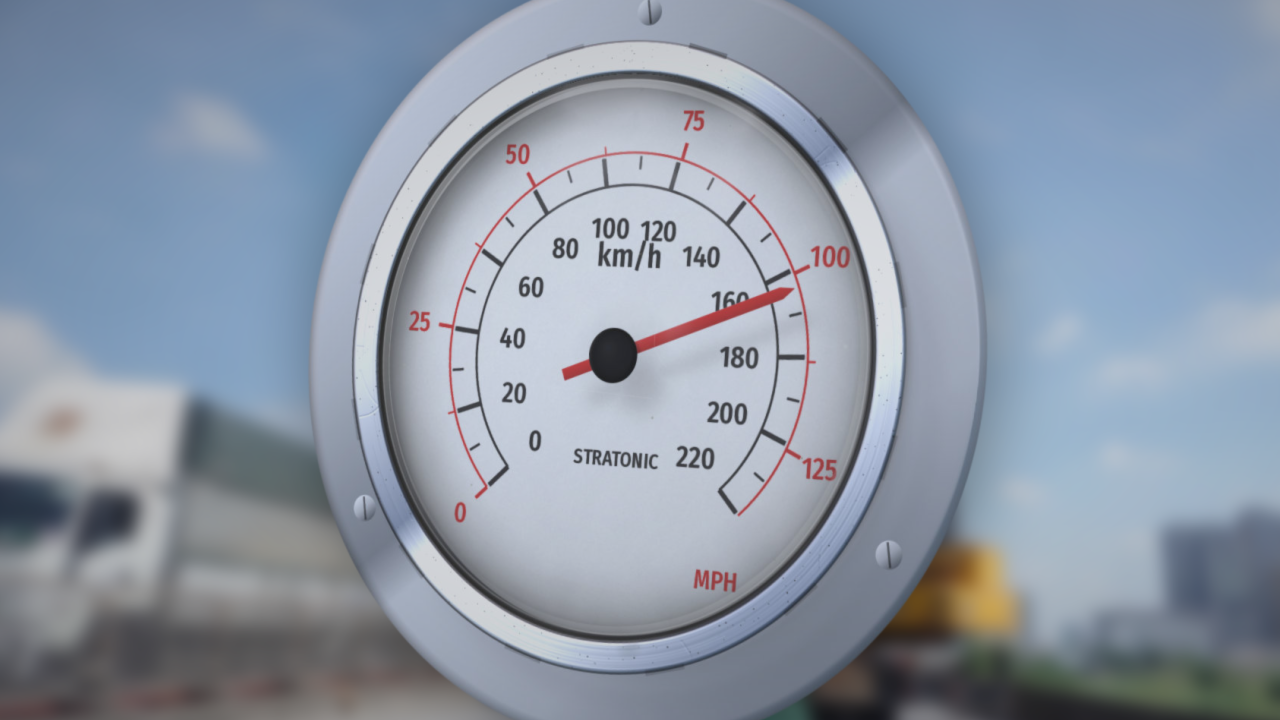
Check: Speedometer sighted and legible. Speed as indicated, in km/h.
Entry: 165 km/h
